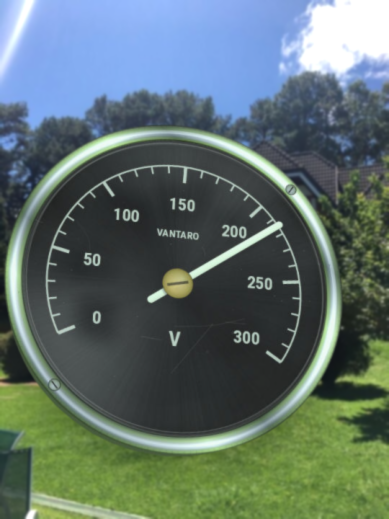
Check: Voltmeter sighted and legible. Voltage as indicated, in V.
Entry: 215 V
